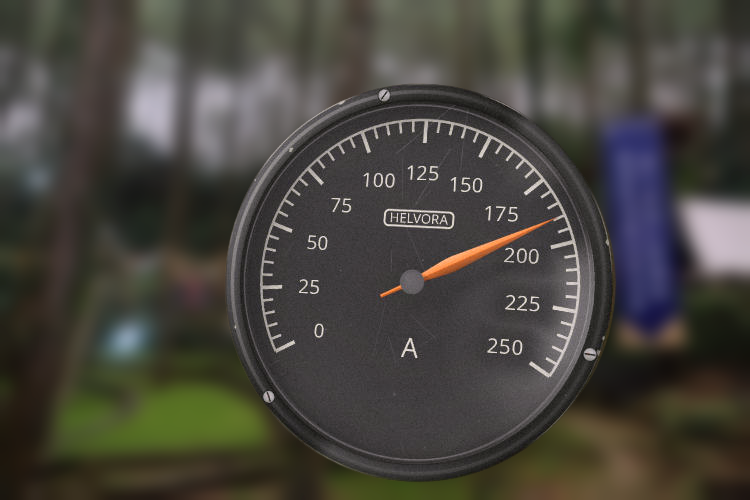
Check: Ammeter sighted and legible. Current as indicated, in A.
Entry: 190 A
